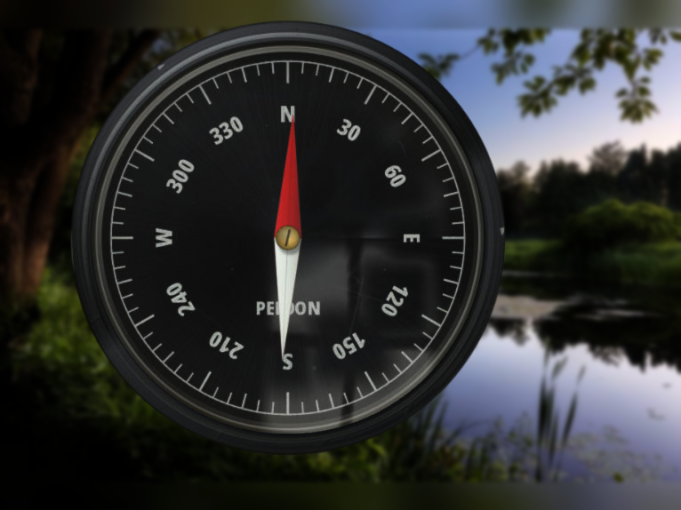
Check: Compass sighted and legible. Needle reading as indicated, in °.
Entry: 2.5 °
